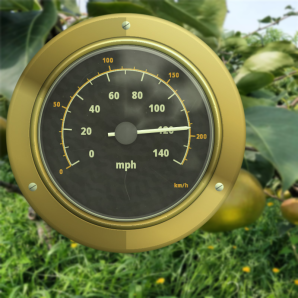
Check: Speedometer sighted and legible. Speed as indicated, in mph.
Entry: 120 mph
